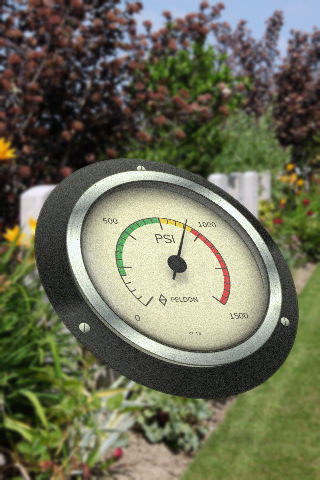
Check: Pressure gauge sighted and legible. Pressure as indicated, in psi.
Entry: 900 psi
